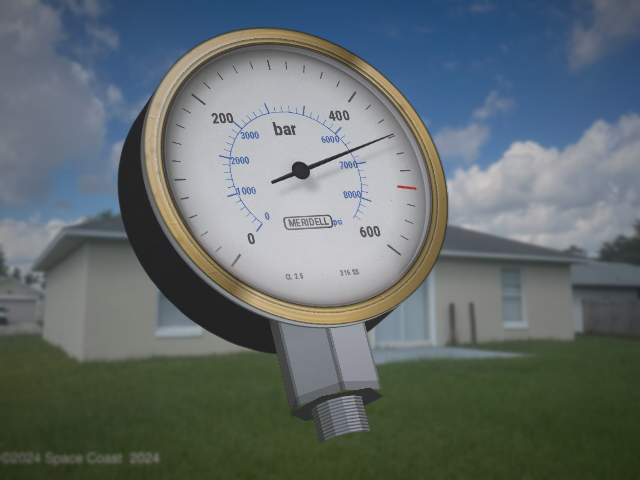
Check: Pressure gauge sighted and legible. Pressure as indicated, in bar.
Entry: 460 bar
